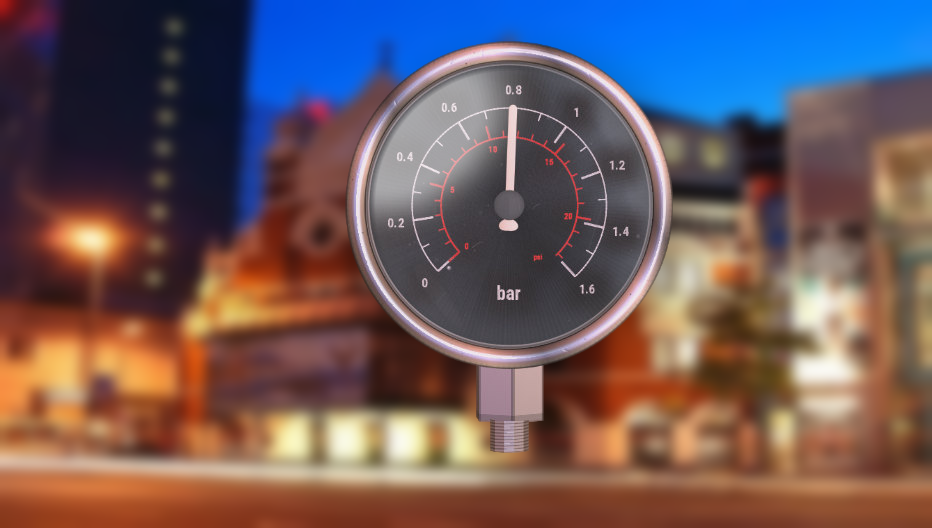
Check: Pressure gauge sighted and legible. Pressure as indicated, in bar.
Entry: 0.8 bar
